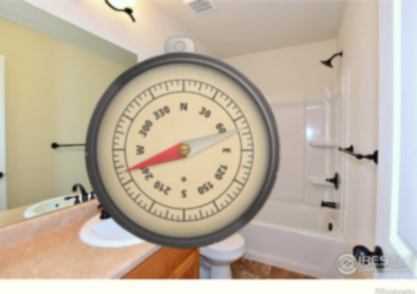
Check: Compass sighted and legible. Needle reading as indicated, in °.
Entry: 250 °
